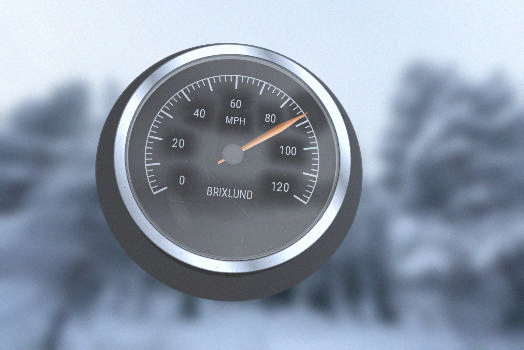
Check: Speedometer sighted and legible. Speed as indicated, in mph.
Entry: 88 mph
